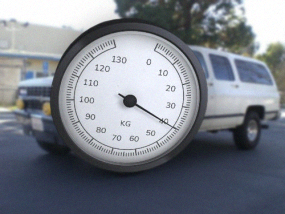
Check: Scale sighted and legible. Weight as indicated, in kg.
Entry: 40 kg
